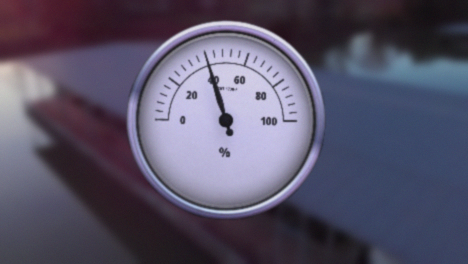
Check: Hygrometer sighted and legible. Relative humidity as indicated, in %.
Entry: 40 %
